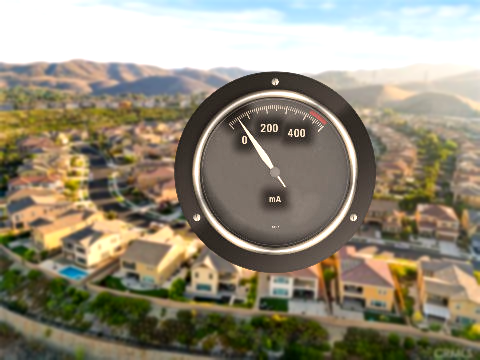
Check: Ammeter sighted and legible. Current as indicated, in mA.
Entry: 50 mA
